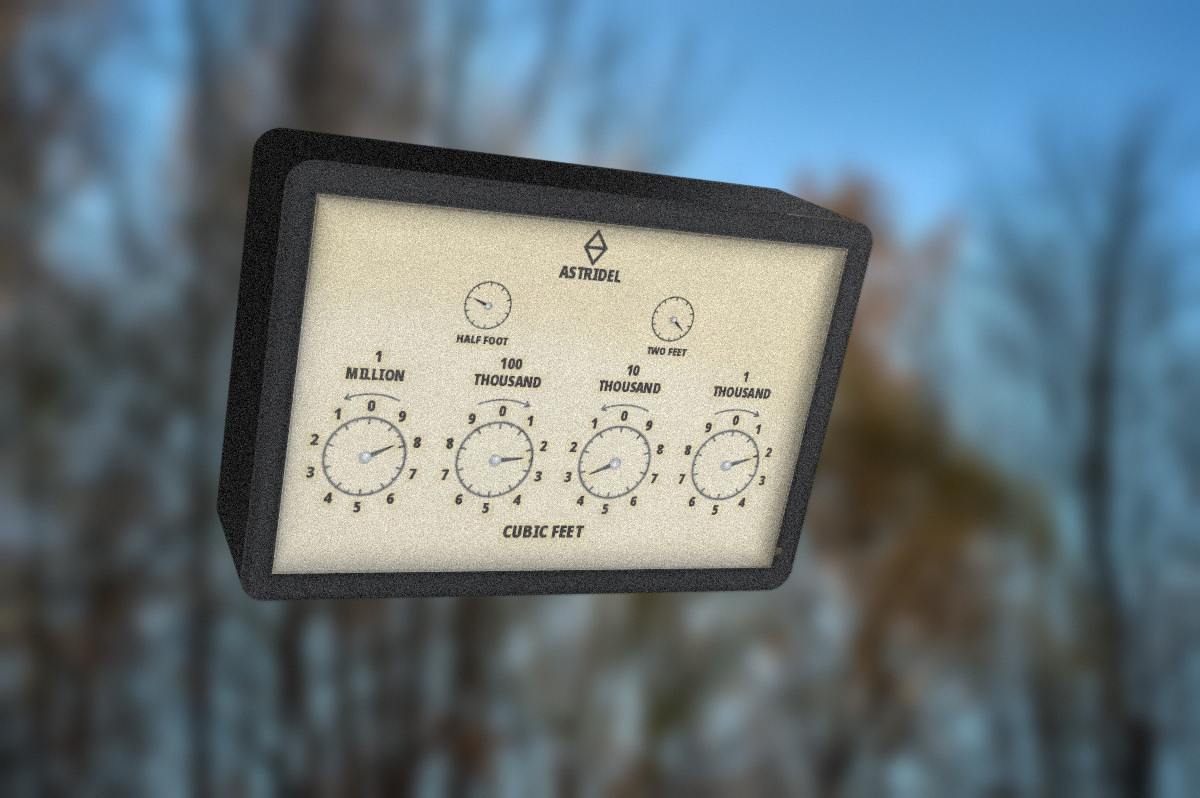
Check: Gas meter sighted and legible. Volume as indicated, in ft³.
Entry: 823200 ft³
